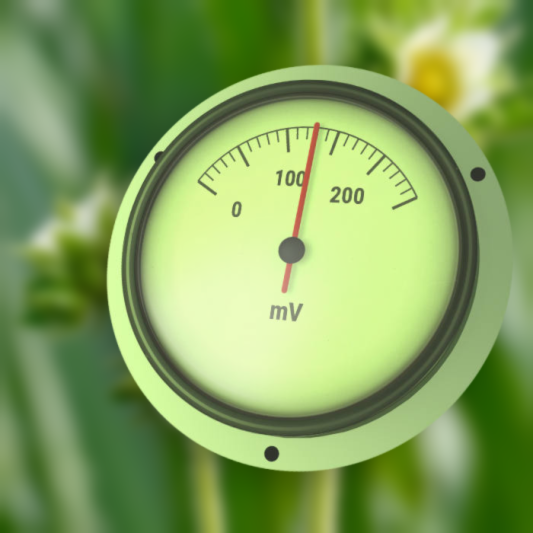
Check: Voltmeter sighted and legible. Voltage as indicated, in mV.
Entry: 130 mV
